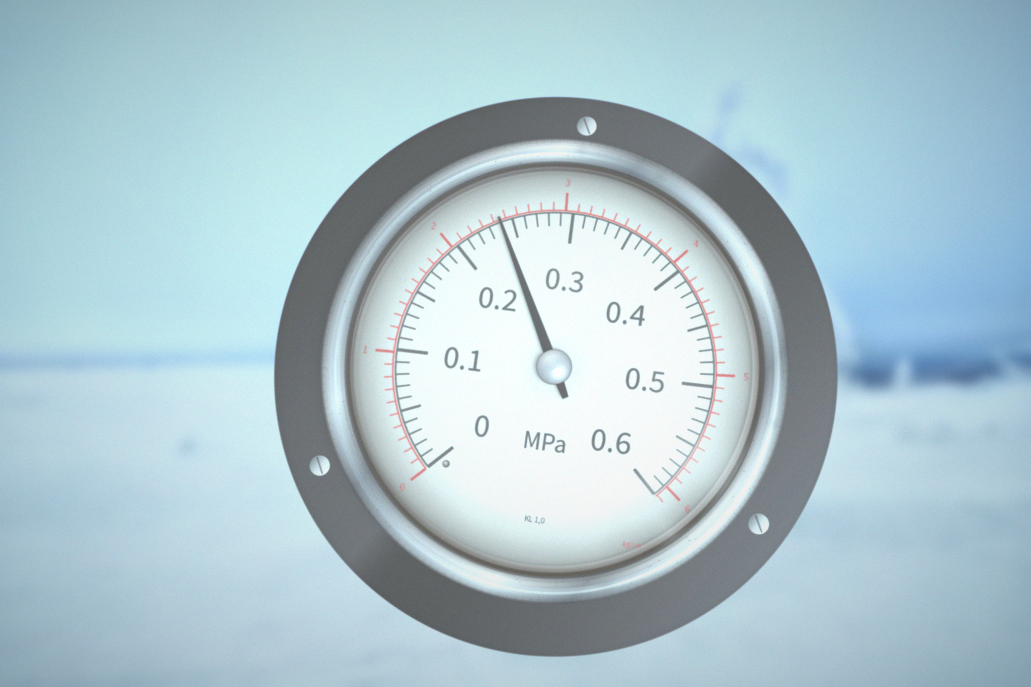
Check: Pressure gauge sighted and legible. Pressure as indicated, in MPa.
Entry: 0.24 MPa
